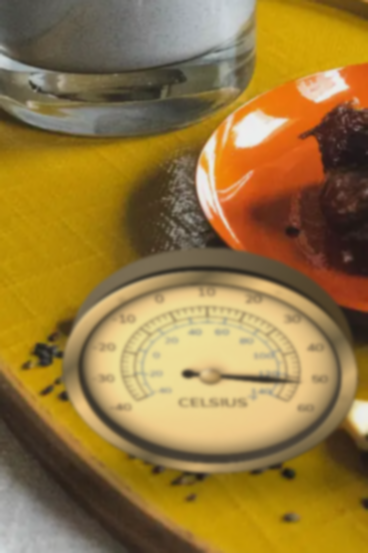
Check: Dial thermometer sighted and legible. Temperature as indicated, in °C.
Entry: 50 °C
